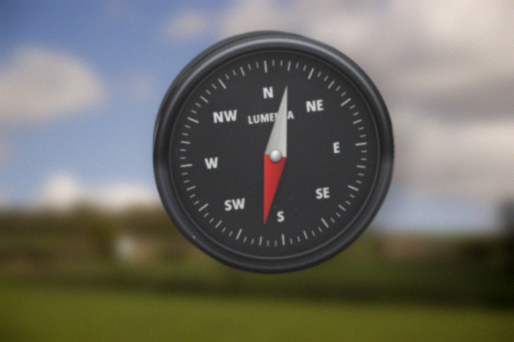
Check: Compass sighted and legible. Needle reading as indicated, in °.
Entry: 195 °
